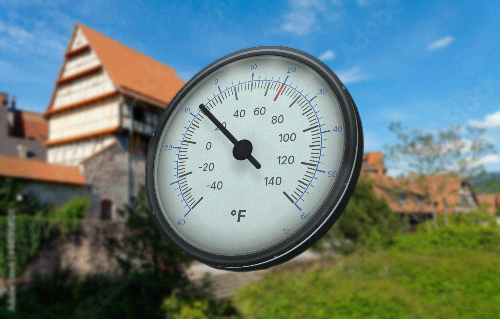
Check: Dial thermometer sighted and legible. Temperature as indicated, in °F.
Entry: 20 °F
